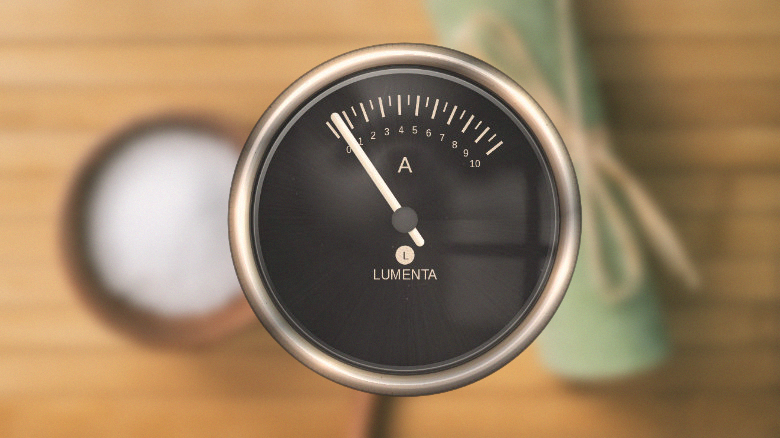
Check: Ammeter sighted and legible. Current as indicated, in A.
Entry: 0.5 A
